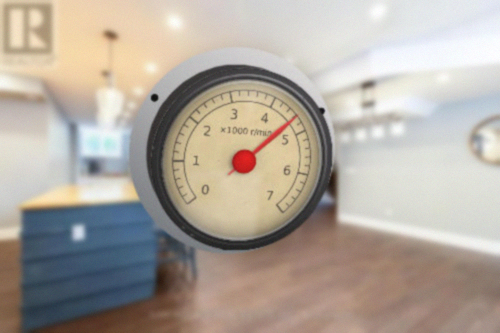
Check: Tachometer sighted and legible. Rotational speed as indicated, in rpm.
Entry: 4600 rpm
